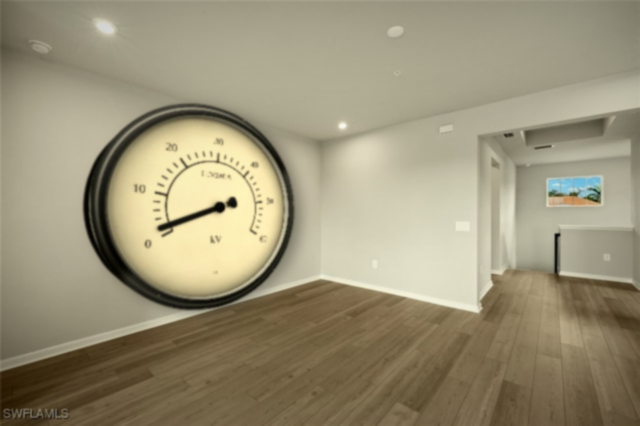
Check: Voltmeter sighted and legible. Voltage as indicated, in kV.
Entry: 2 kV
